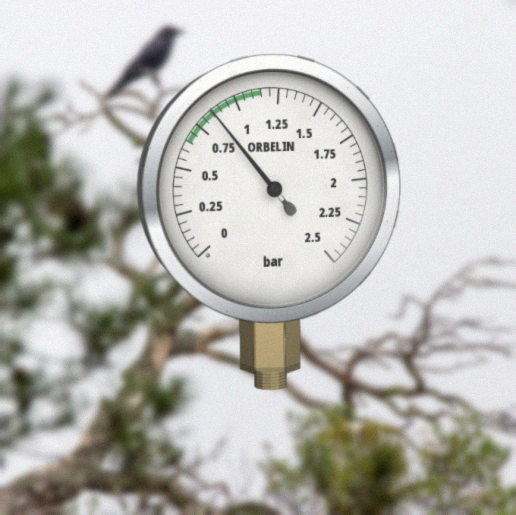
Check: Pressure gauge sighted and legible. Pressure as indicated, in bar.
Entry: 0.85 bar
